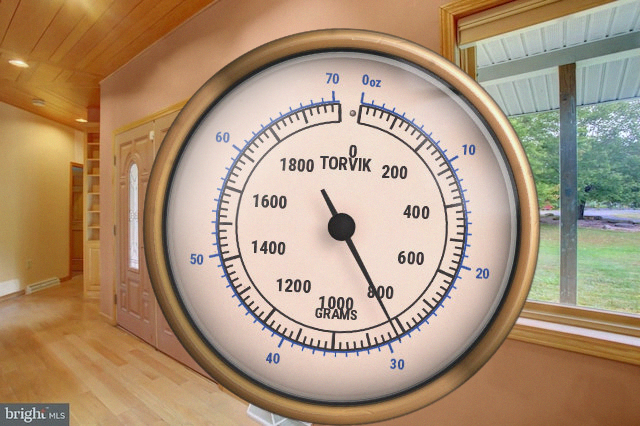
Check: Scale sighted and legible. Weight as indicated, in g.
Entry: 820 g
